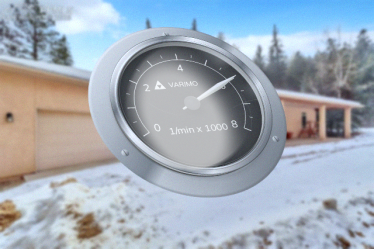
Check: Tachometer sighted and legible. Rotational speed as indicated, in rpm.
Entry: 6000 rpm
